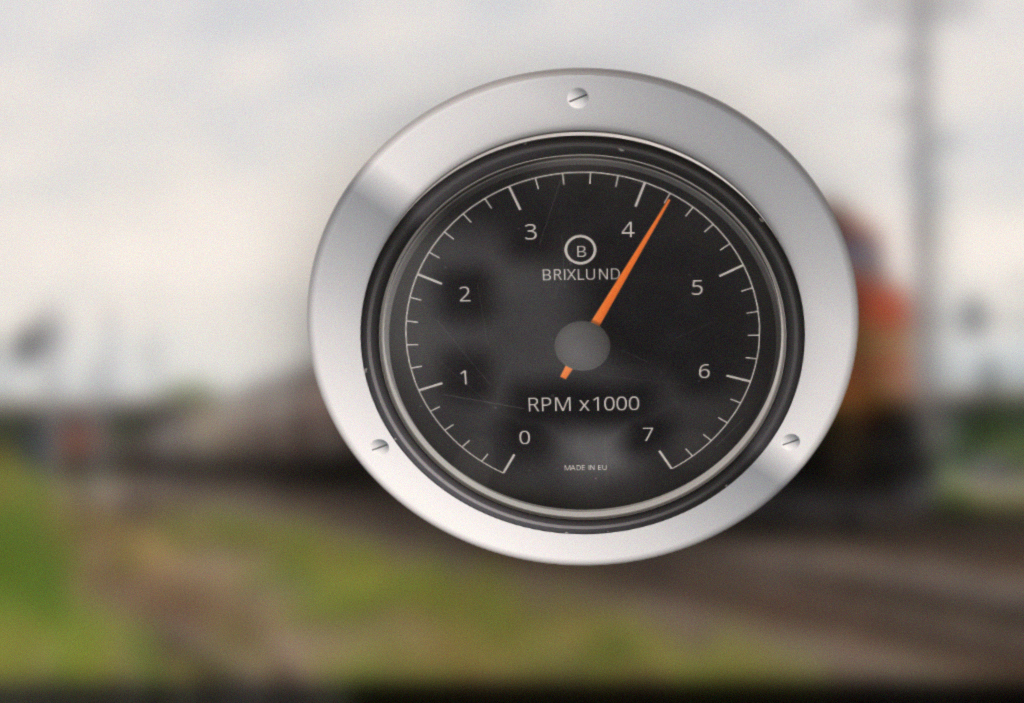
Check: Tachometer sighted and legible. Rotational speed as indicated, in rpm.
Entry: 4200 rpm
